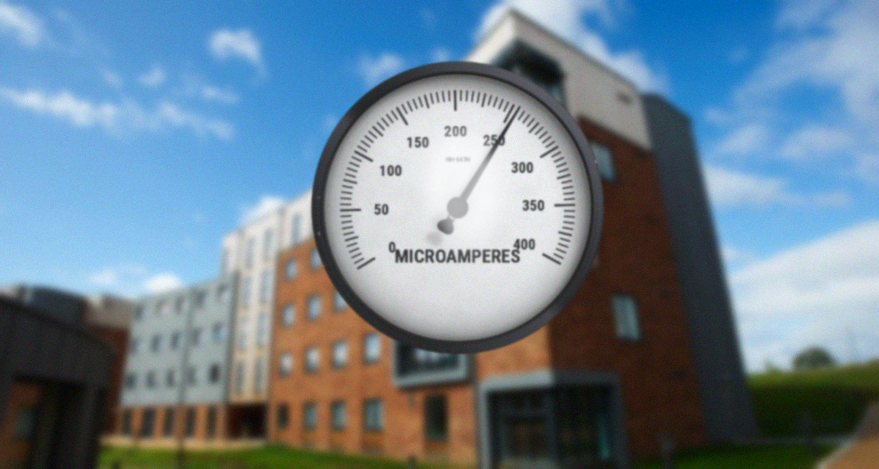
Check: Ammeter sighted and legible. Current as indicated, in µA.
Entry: 255 µA
